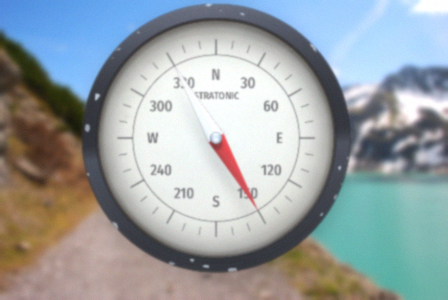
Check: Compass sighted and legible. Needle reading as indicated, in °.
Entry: 150 °
